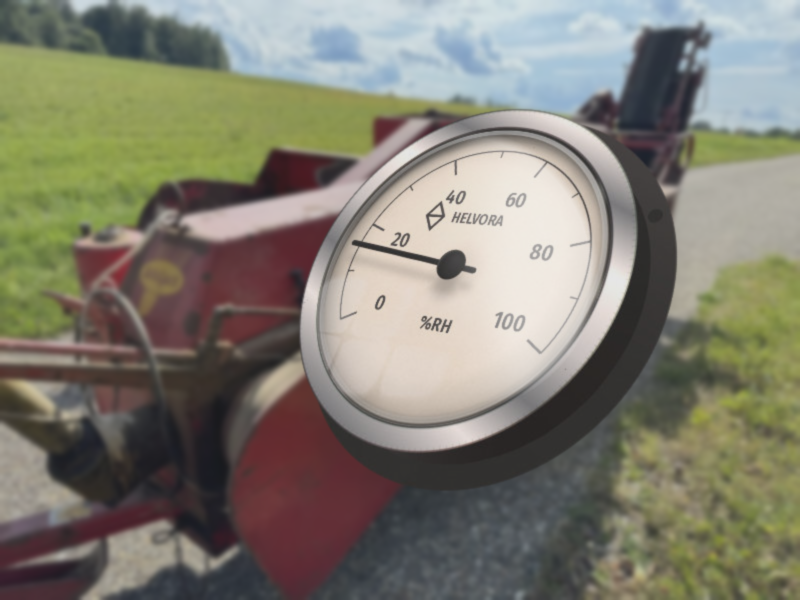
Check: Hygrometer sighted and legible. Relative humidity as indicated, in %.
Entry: 15 %
